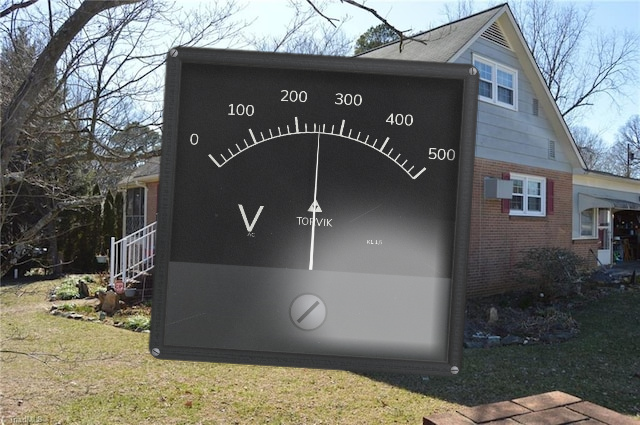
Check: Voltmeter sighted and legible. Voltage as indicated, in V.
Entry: 250 V
